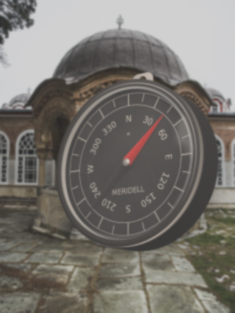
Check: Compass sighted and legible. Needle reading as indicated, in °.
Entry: 45 °
